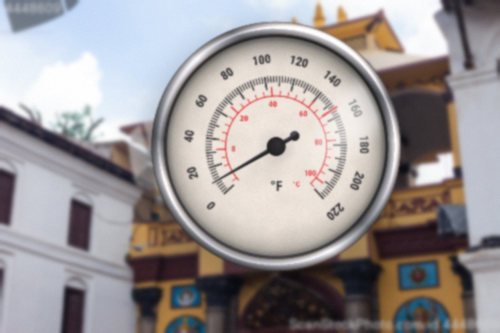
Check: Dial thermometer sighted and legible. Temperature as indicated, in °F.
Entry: 10 °F
